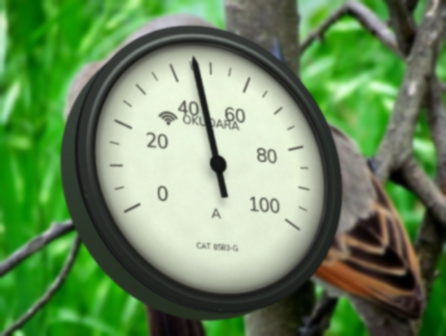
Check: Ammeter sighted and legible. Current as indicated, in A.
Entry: 45 A
